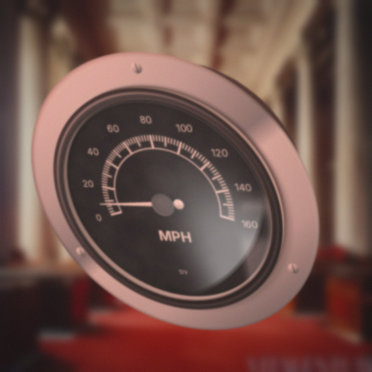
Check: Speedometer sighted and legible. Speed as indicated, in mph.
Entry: 10 mph
